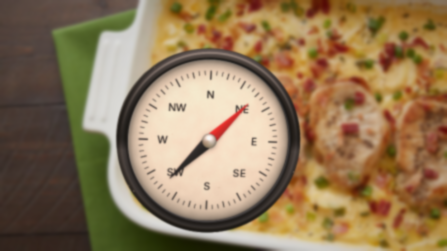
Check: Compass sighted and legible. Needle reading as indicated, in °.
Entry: 45 °
